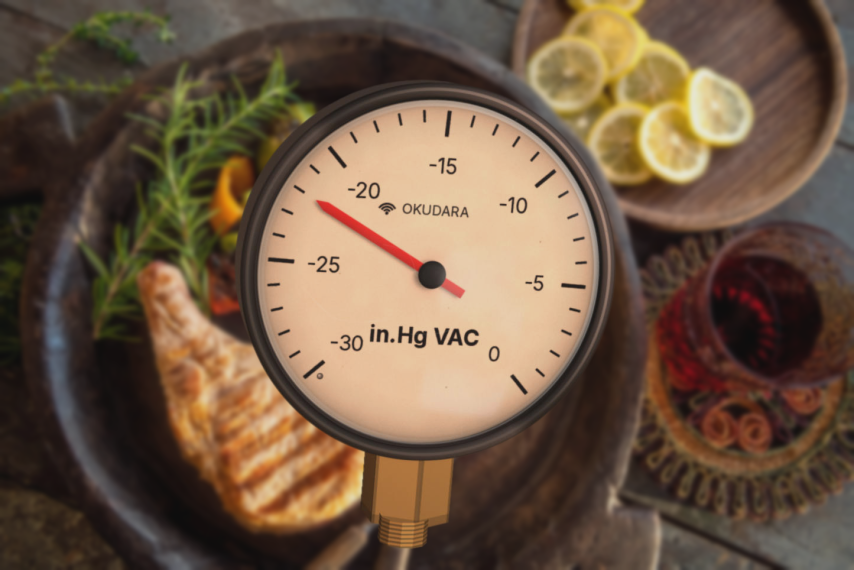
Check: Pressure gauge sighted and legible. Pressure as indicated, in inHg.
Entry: -22 inHg
